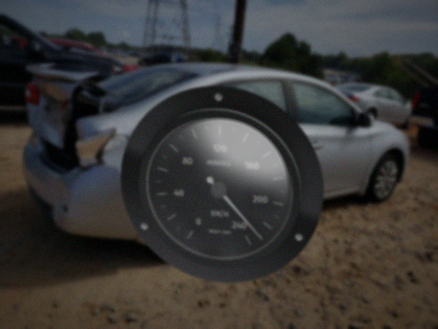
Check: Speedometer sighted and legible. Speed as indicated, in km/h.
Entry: 230 km/h
